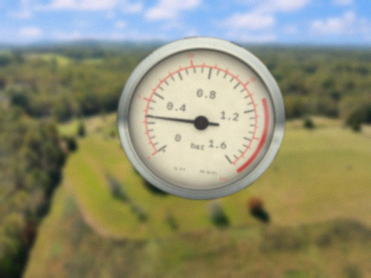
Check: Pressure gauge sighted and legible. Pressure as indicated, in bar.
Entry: 0.25 bar
